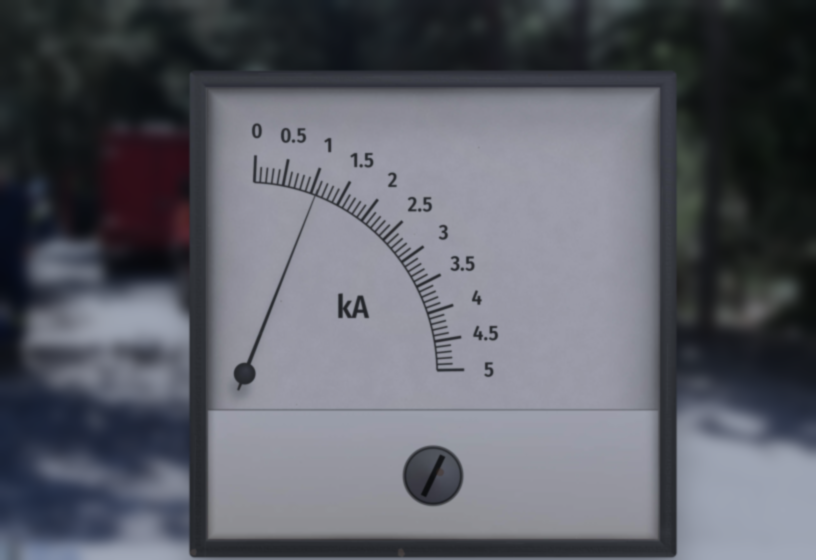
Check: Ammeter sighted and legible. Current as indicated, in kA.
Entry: 1.1 kA
